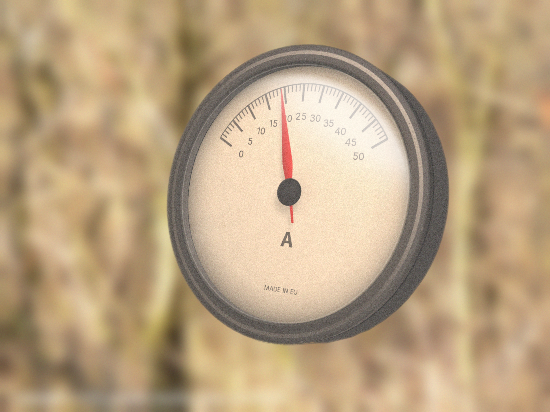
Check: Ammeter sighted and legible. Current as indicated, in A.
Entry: 20 A
